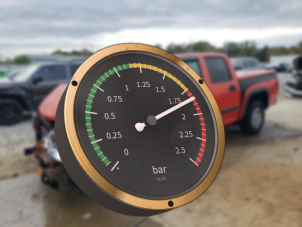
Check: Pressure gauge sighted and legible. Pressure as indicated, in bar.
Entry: 1.85 bar
